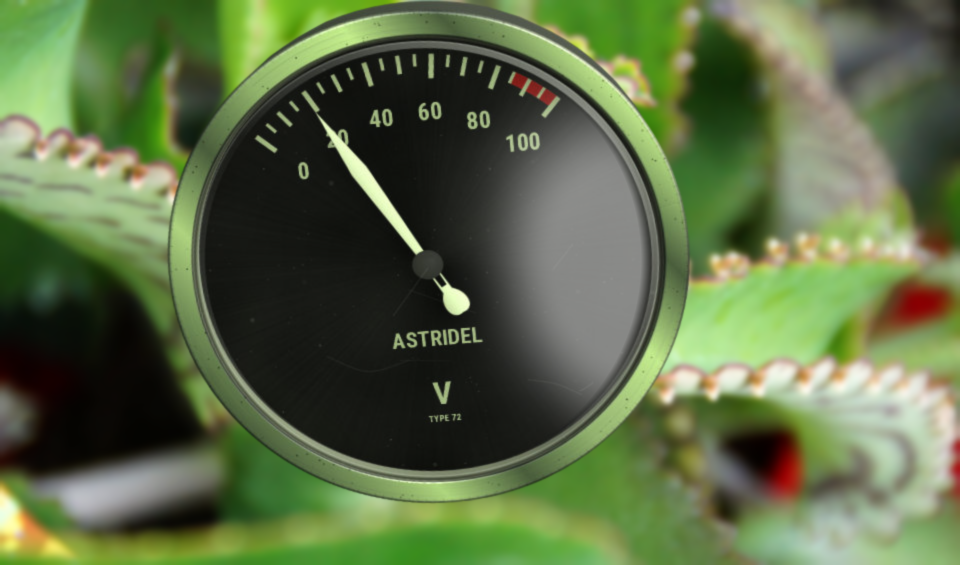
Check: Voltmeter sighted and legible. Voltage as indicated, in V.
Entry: 20 V
